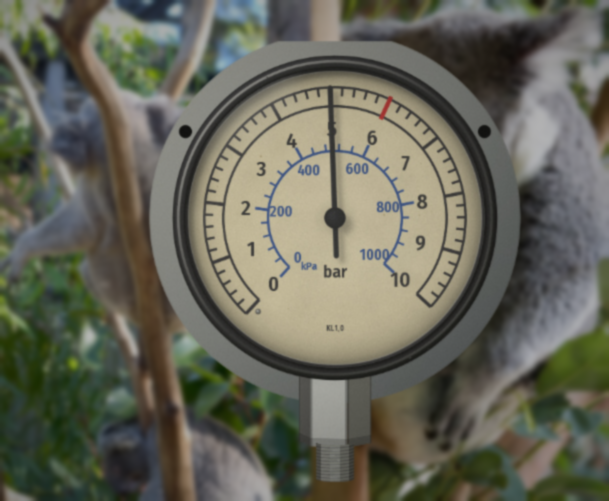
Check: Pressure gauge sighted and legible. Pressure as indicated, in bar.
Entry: 5 bar
